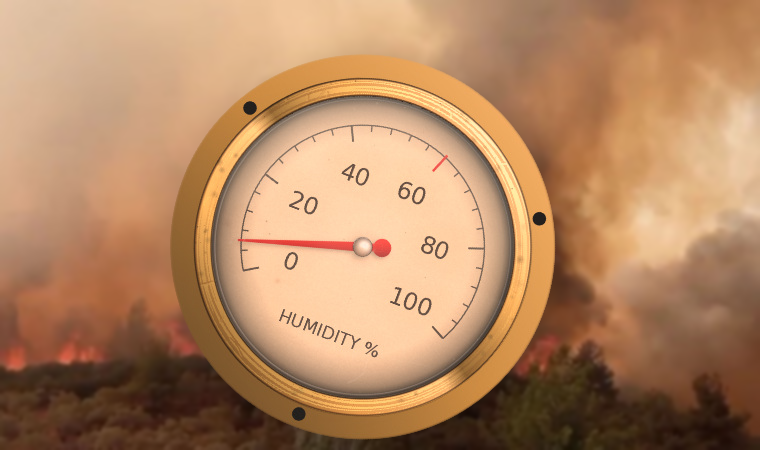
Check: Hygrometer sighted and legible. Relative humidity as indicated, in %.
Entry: 6 %
